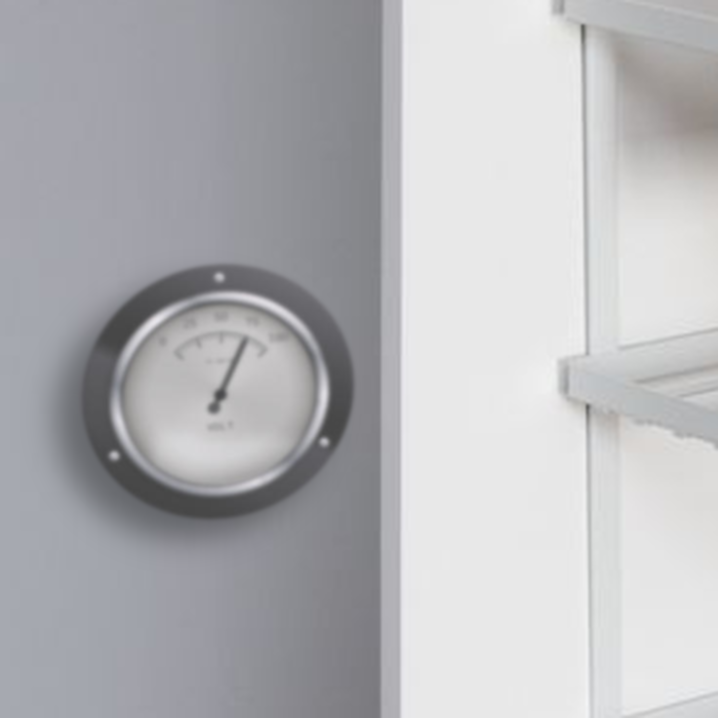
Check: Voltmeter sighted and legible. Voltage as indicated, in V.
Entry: 75 V
